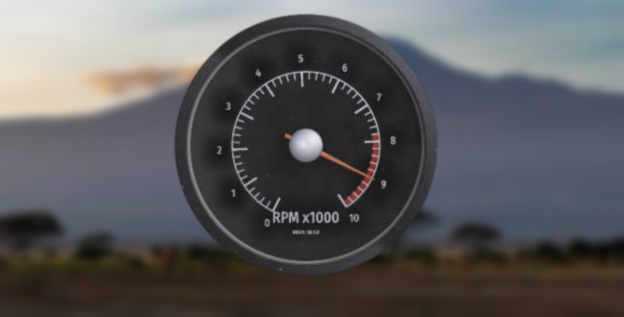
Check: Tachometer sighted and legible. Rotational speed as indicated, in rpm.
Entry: 9000 rpm
